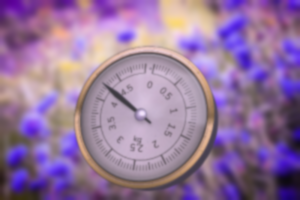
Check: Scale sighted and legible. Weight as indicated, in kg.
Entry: 4.25 kg
